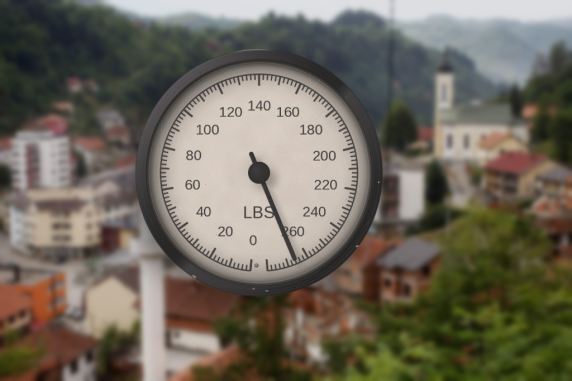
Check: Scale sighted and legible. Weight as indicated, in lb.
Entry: 266 lb
